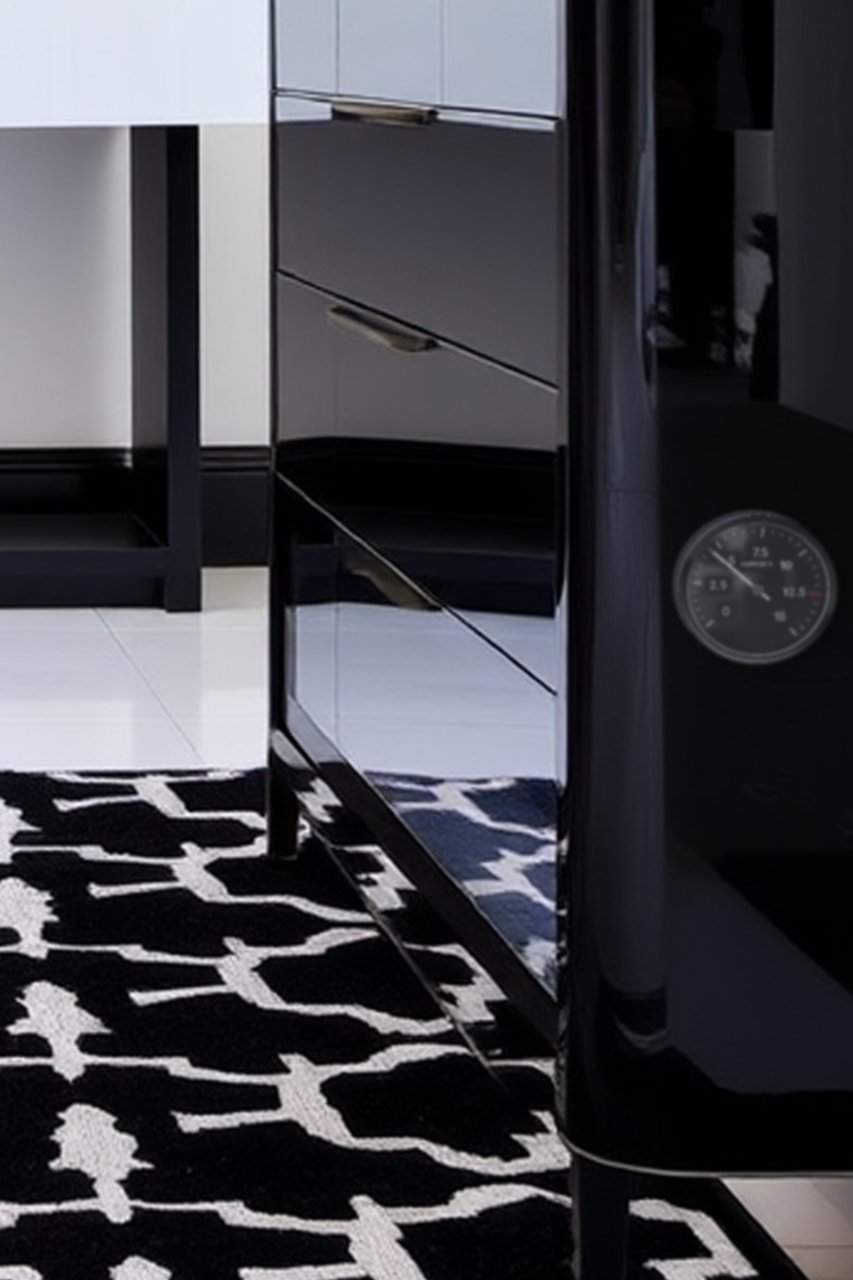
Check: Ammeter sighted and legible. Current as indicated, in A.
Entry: 4.5 A
